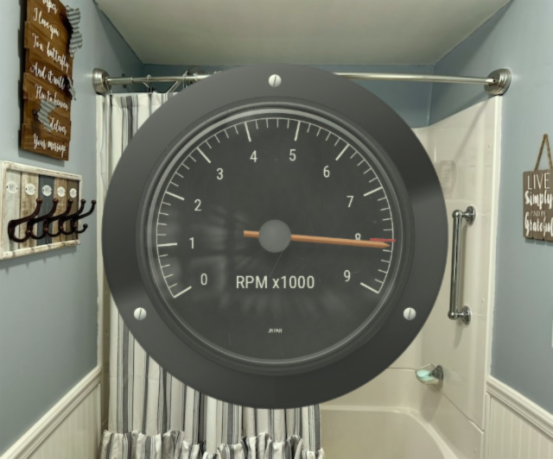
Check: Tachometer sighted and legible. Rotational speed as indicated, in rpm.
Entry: 8100 rpm
